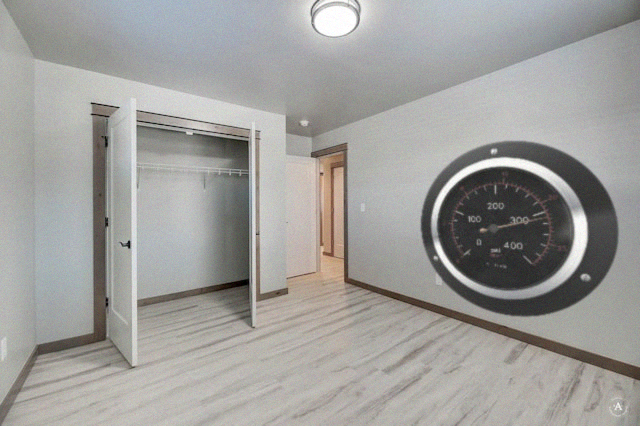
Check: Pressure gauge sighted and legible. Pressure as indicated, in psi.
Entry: 310 psi
